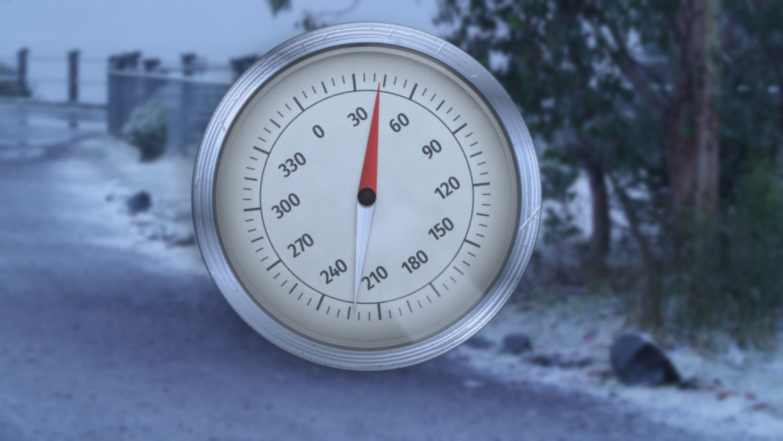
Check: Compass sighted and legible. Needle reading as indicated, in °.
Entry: 42.5 °
